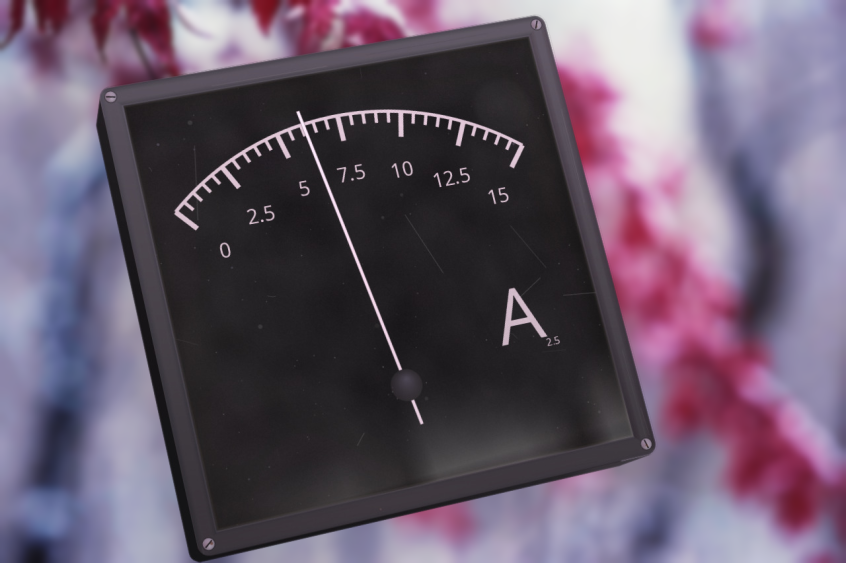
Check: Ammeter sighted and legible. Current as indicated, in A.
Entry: 6 A
